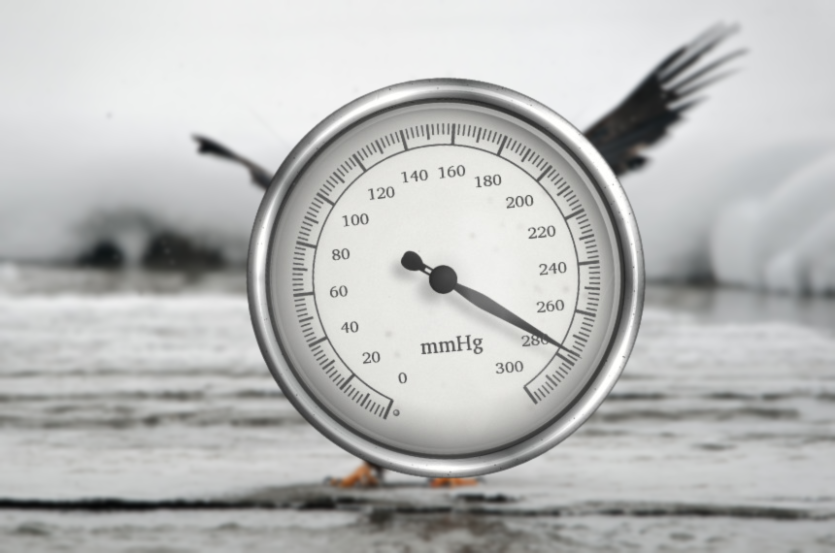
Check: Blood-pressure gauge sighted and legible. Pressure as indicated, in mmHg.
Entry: 276 mmHg
